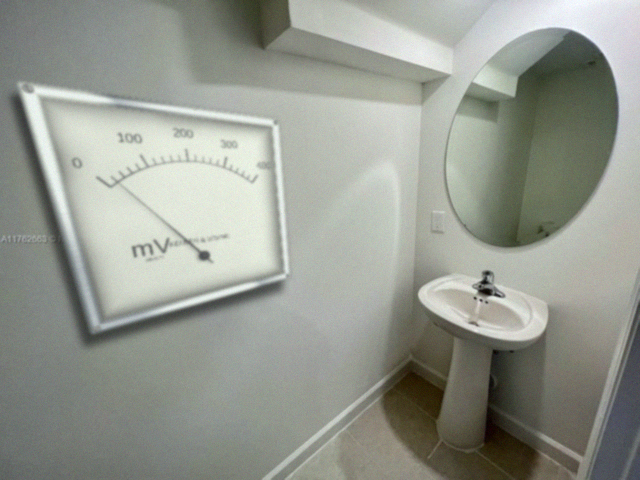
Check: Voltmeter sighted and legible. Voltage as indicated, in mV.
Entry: 20 mV
